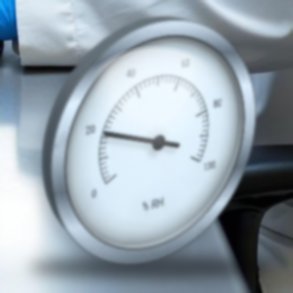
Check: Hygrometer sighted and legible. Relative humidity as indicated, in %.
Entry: 20 %
